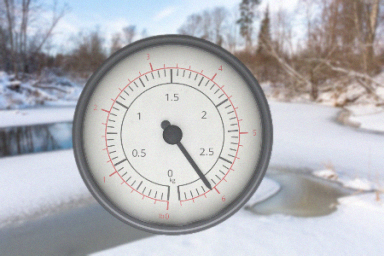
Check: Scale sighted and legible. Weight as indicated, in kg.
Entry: 2.75 kg
